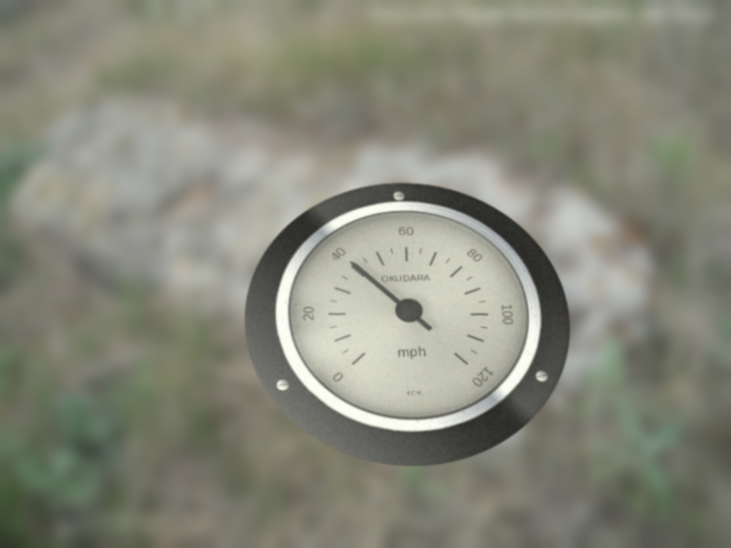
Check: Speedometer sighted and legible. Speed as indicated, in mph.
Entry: 40 mph
